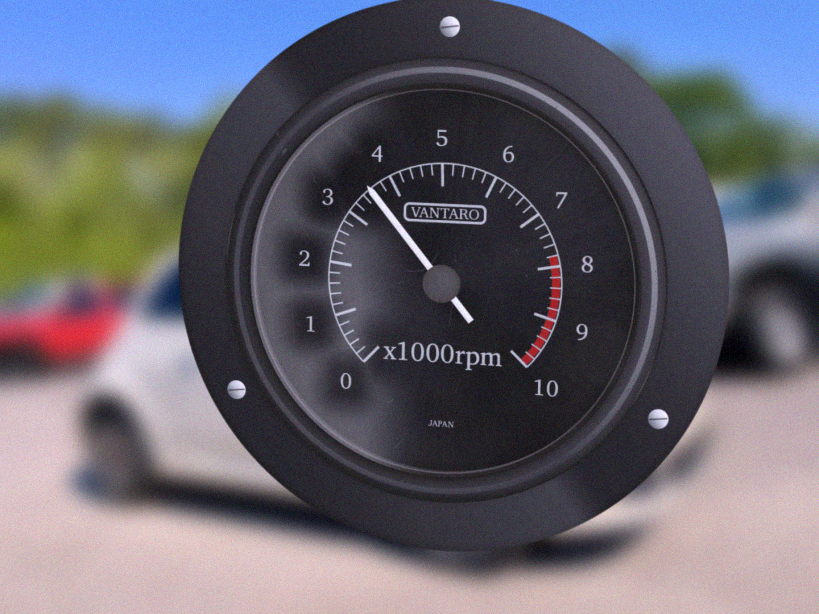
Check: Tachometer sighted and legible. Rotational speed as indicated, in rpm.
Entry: 3600 rpm
